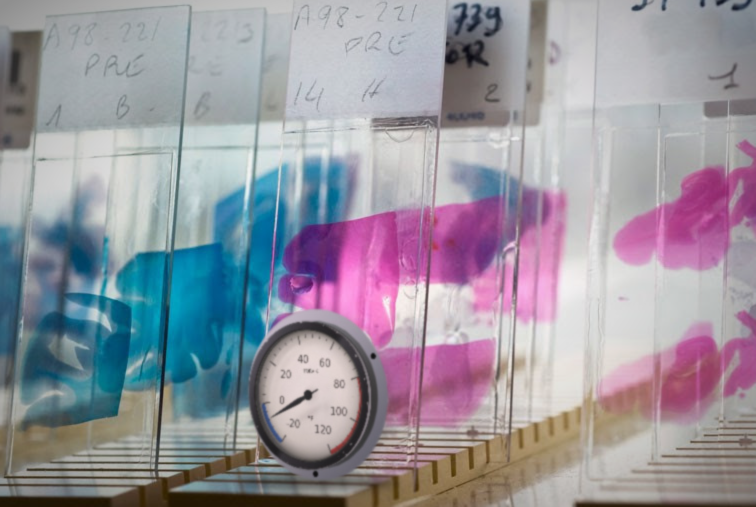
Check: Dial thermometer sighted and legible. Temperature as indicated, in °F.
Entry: -8 °F
